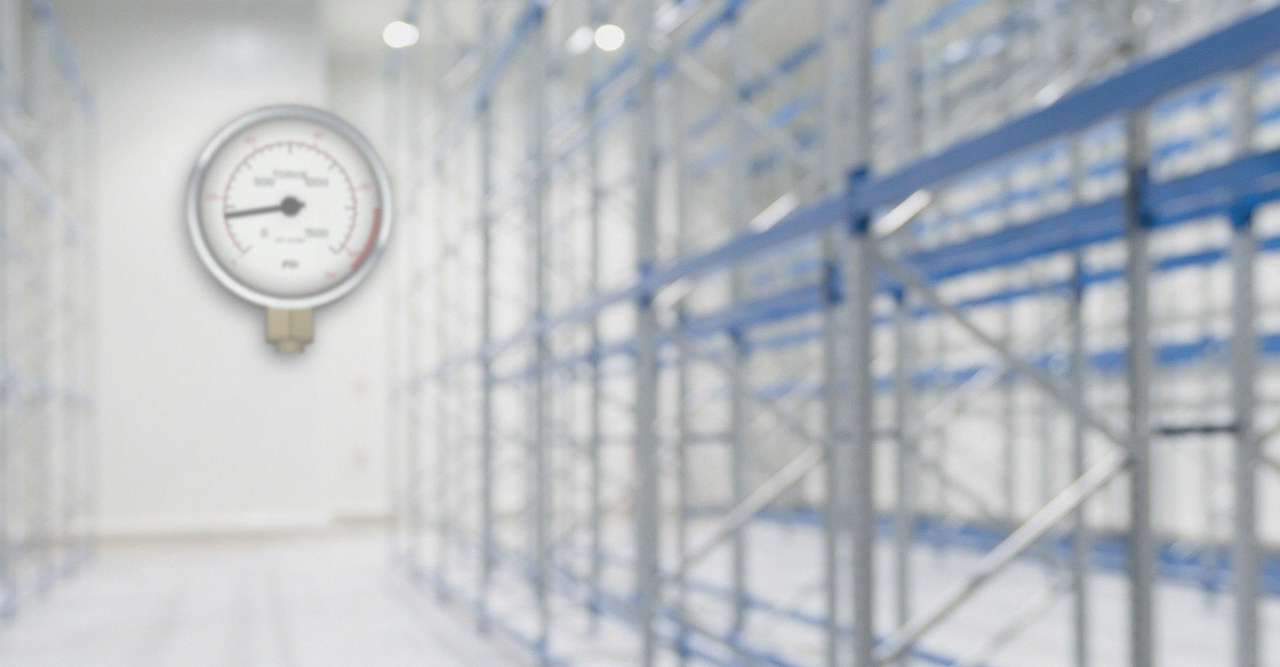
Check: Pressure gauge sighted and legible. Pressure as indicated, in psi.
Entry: 200 psi
